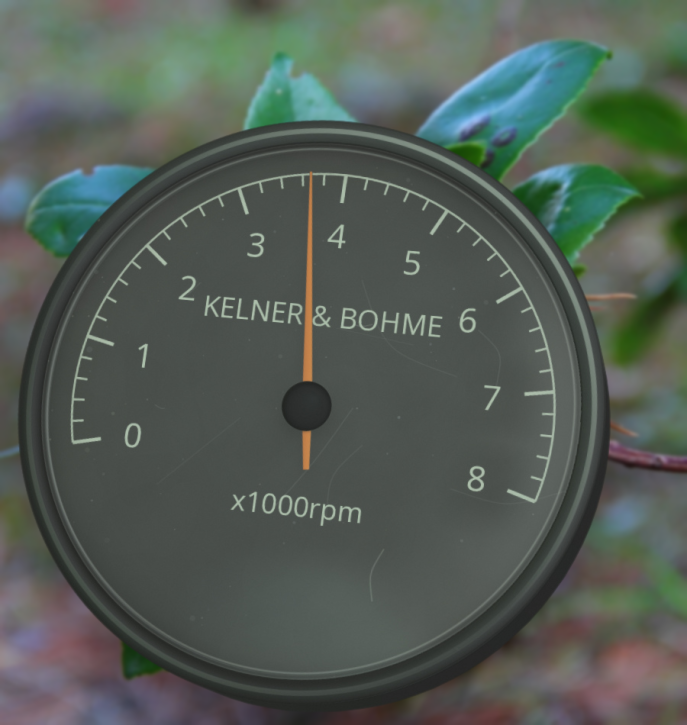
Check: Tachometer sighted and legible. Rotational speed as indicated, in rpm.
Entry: 3700 rpm
